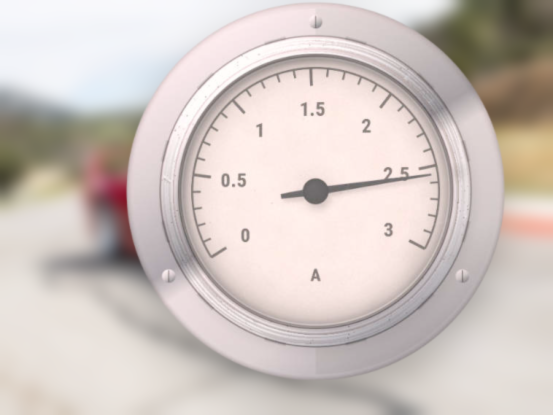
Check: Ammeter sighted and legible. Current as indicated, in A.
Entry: 2.55 A
